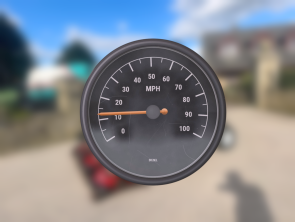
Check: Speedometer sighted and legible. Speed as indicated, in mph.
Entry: 12.5 mph
